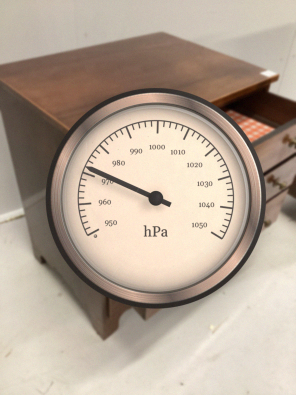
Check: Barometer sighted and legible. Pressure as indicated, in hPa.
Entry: 972 hPa
